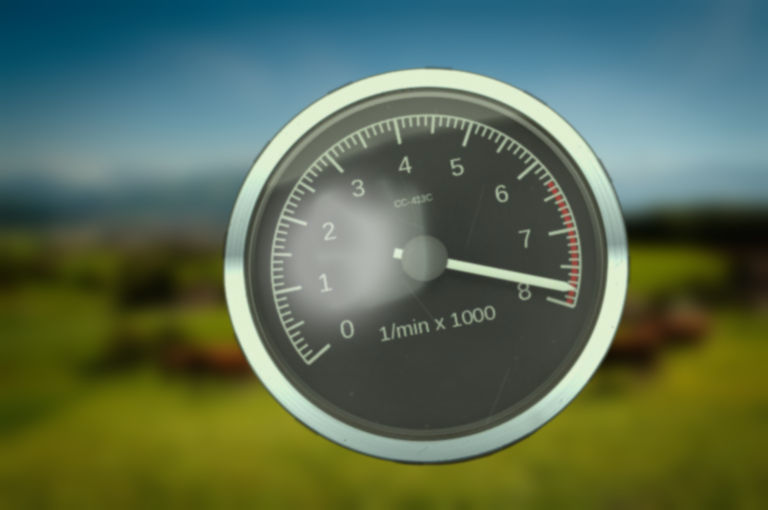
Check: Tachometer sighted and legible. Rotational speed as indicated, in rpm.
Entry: 7800 rpm
